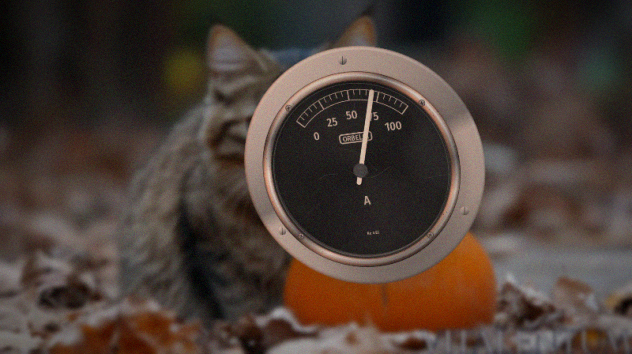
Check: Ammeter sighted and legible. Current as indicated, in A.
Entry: 70 A
